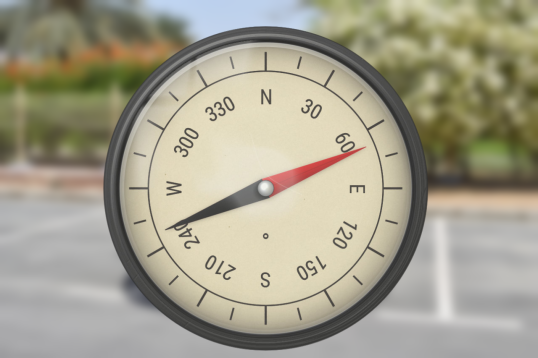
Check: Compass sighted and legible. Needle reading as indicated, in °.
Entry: 67.5 °
